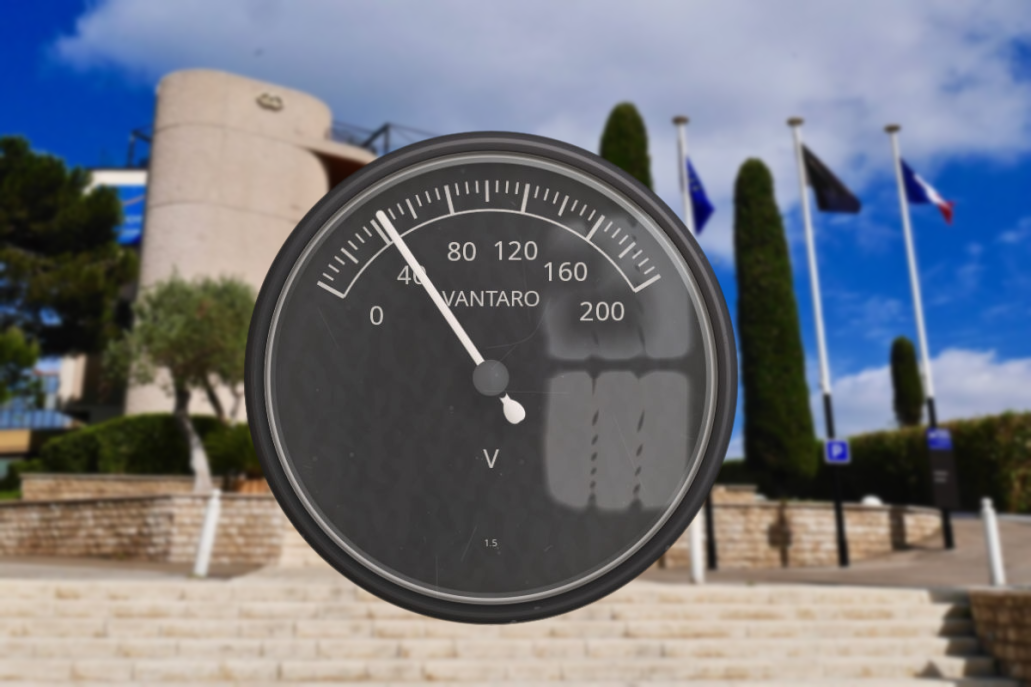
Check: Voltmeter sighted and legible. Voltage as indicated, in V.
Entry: 45 V
